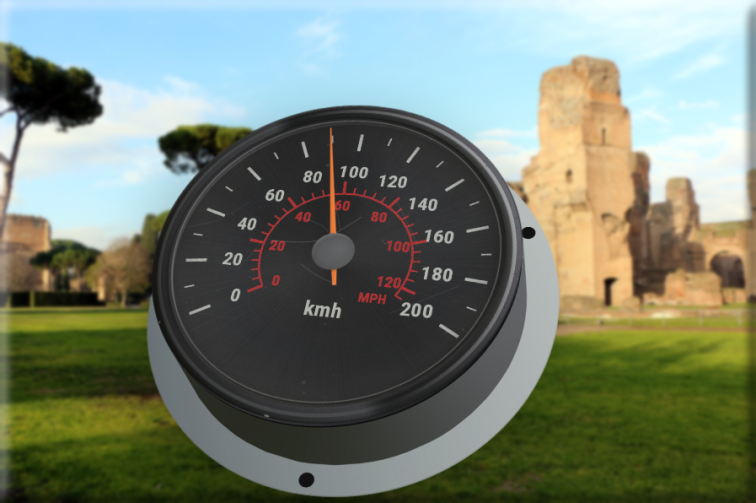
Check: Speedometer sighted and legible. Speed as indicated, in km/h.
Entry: 90 km/h
